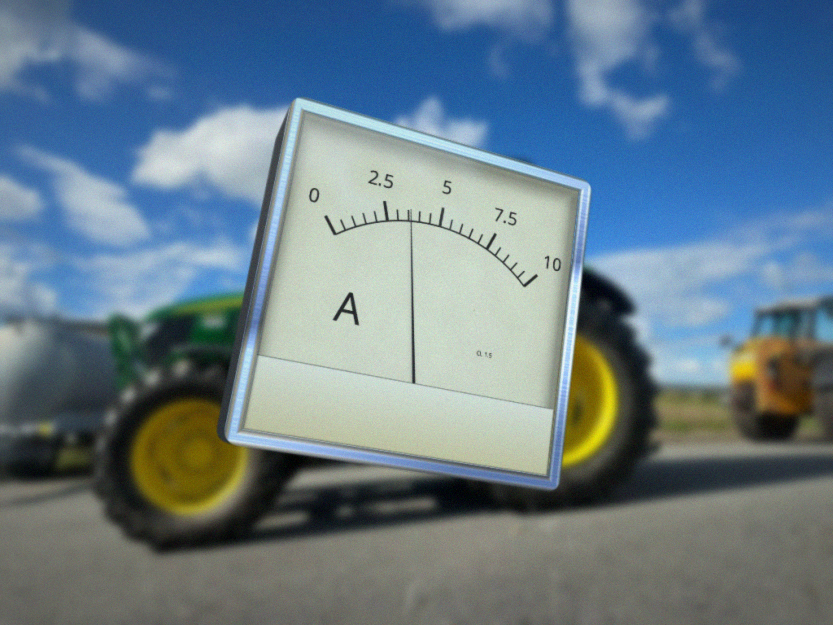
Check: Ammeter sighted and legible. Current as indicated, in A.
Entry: 3.5 A
